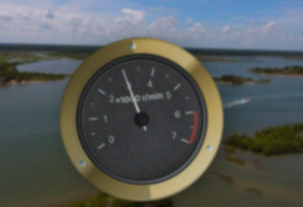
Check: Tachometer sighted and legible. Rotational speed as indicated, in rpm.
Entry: 3000 rpm
